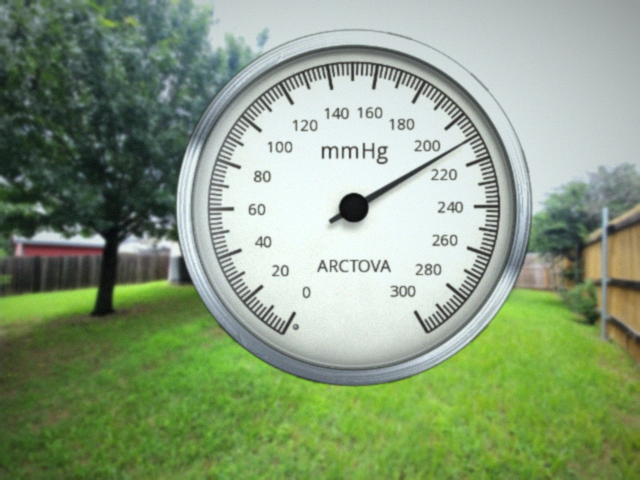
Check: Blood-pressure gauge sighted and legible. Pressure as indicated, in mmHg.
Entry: 210 mmHg
